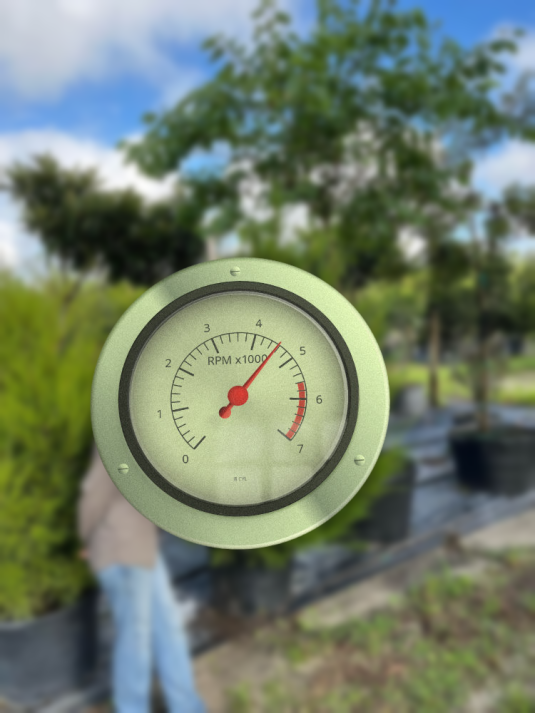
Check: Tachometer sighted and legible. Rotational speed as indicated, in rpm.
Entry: 4600 rpm
